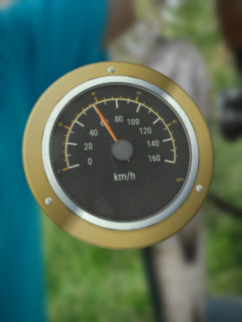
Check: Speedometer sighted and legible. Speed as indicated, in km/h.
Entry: 60 km/h
